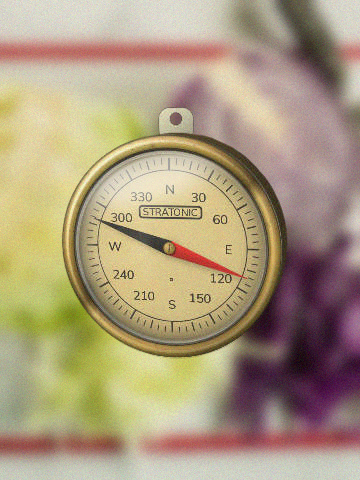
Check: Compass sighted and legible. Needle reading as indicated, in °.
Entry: 110 °
